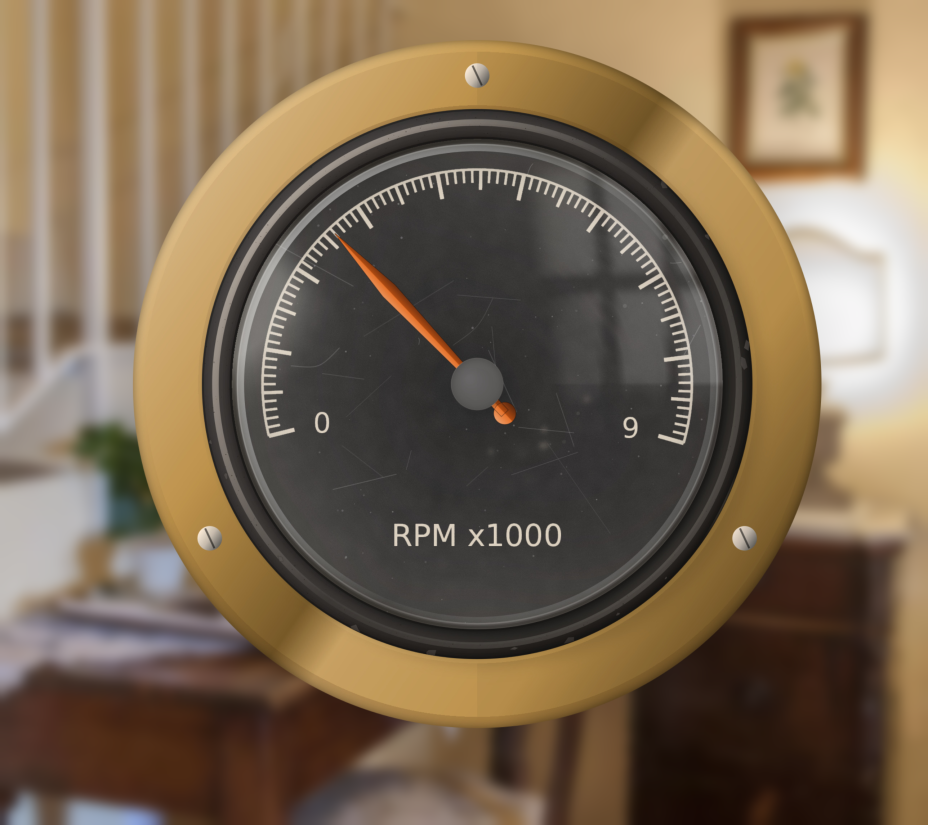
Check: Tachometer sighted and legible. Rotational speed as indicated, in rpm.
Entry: 2600 rpm
